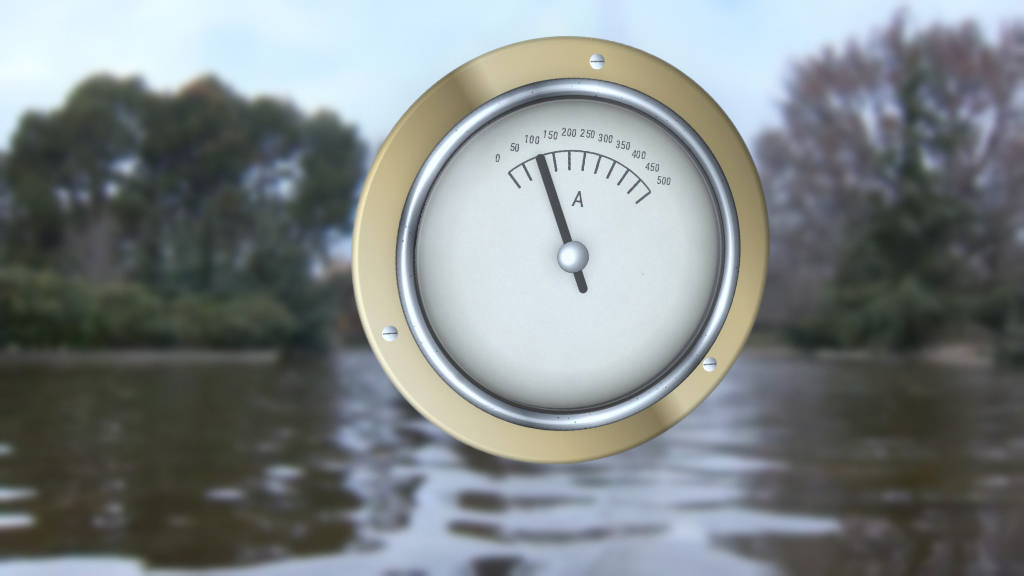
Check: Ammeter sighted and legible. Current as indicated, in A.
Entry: 100 A
